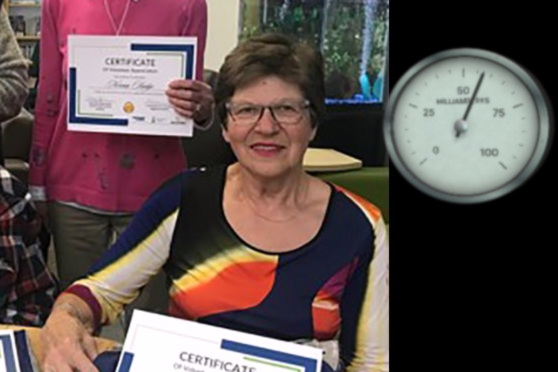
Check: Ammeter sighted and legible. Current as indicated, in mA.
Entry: 57.5 mA
